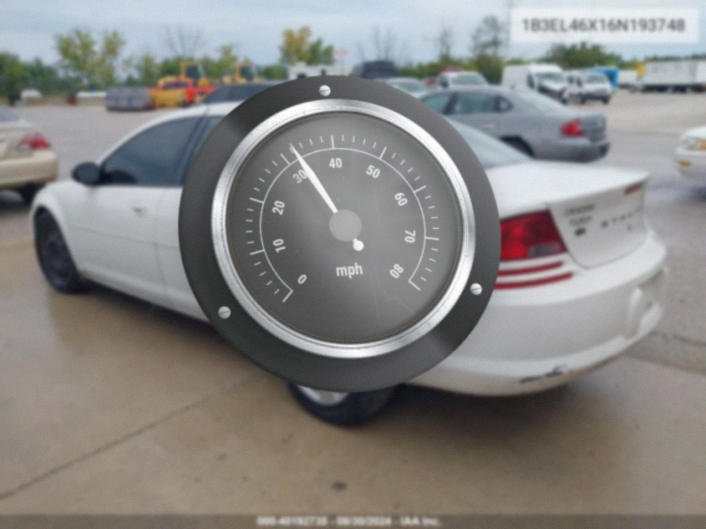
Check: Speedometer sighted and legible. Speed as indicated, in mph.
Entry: 32 mph
